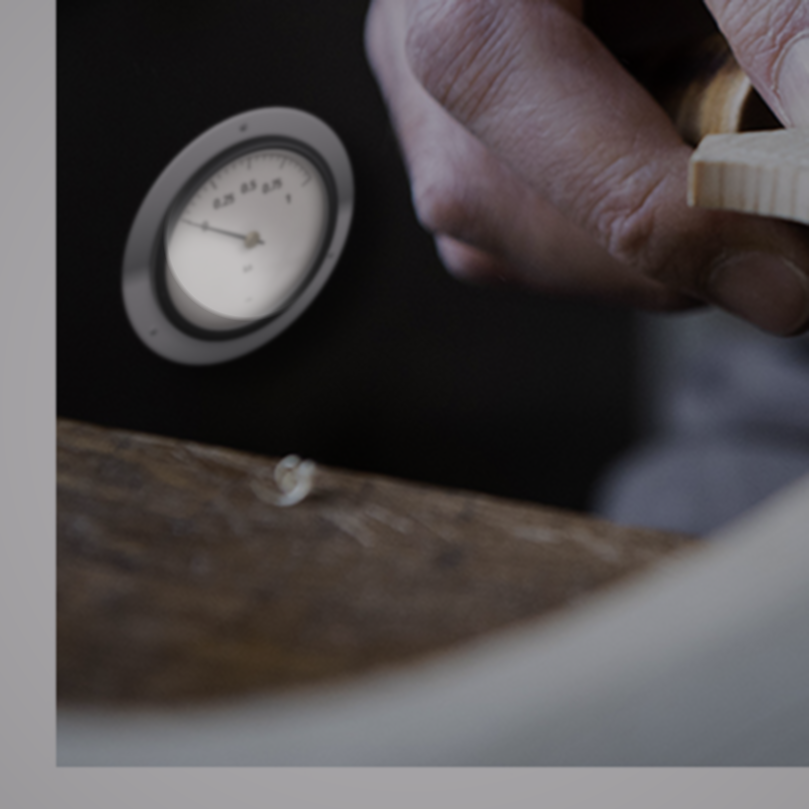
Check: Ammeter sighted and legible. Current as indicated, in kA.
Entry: 0 kA
